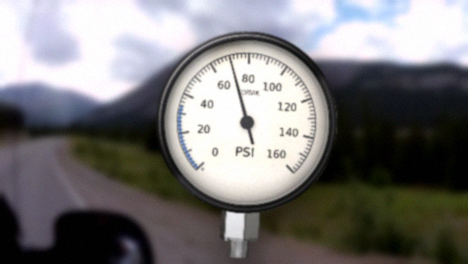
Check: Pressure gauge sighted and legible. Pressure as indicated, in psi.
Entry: 70 psi
